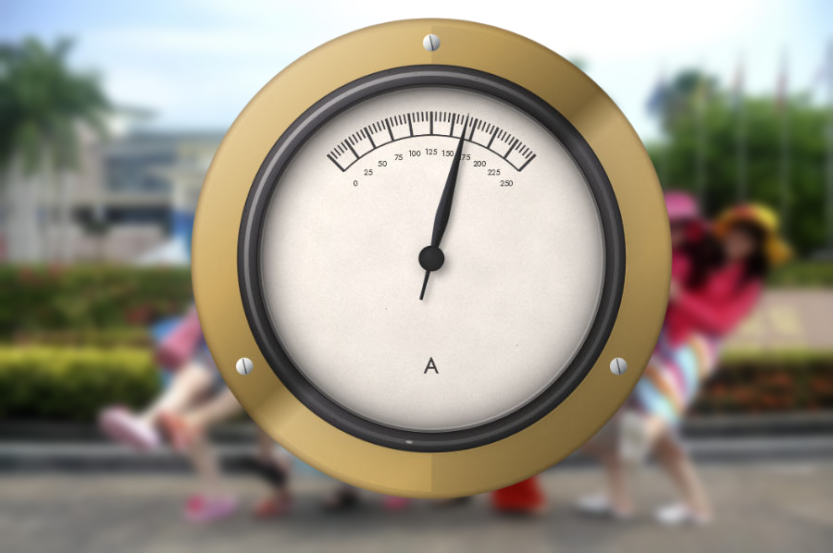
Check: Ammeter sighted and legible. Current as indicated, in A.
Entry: 165 A
